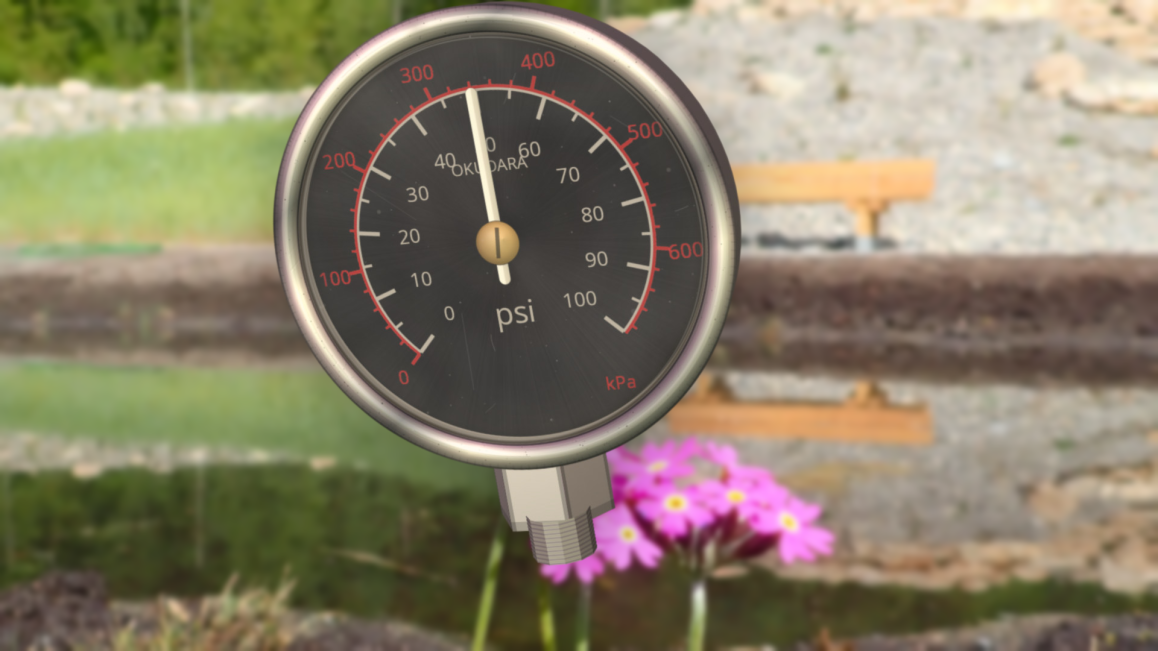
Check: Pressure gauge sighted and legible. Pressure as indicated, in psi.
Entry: 50 psi
